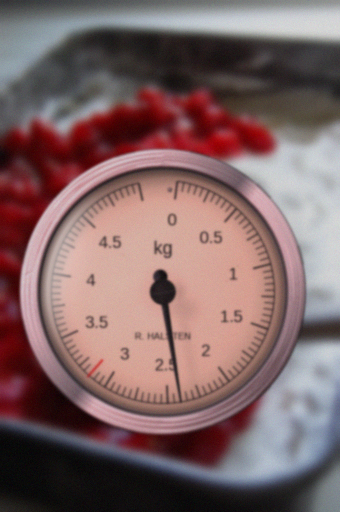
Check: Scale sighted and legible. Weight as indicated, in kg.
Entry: 2.4 kg
